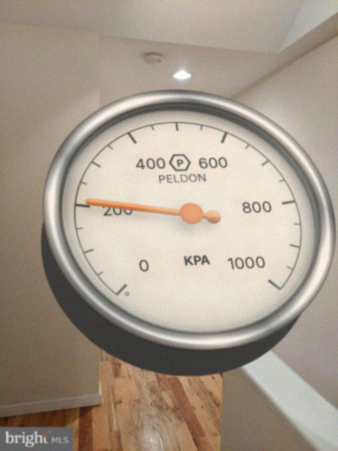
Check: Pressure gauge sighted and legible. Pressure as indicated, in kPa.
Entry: 200 kPa
